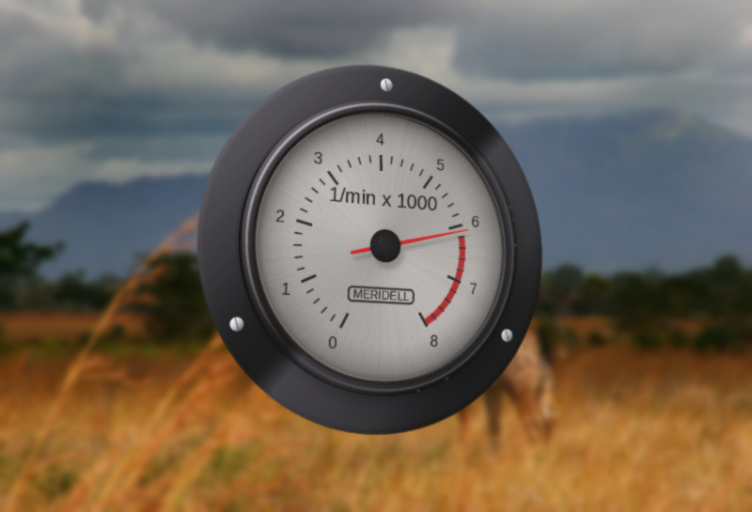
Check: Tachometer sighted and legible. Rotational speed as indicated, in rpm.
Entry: 6100 rpm
